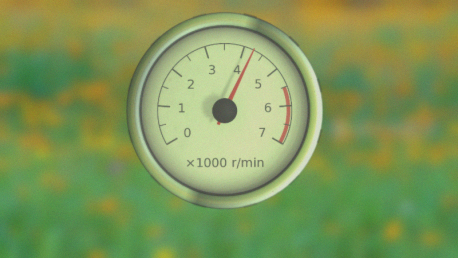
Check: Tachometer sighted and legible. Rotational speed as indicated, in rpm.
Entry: 4250 rpm
